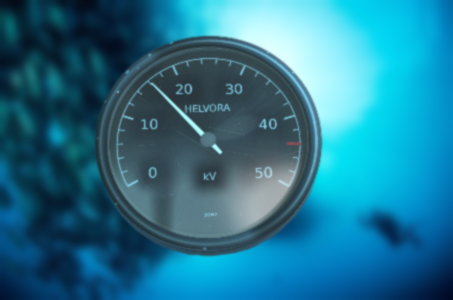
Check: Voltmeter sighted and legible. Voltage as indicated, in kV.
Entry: 16 kV
